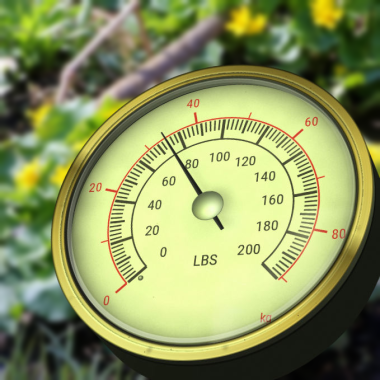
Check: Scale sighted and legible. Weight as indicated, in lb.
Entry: 74 lb
